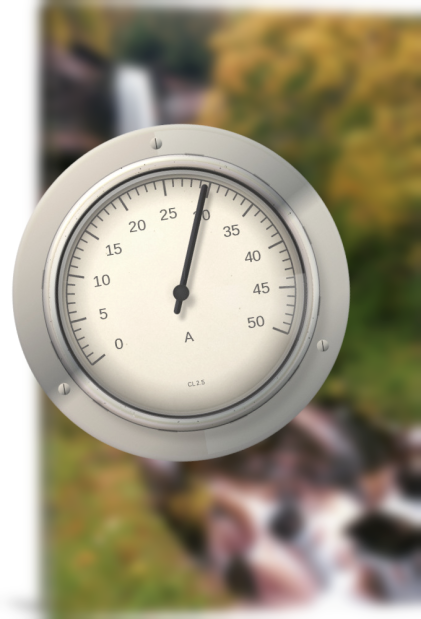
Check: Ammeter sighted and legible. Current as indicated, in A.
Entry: 29.5 A
